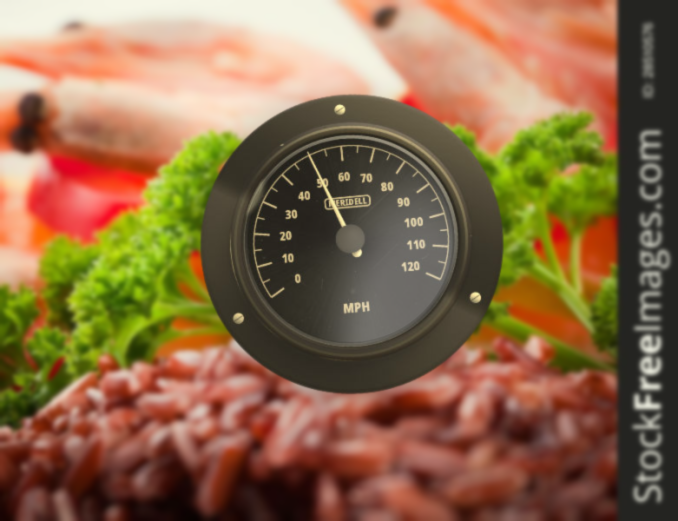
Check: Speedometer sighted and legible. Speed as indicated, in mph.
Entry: 50 mph
